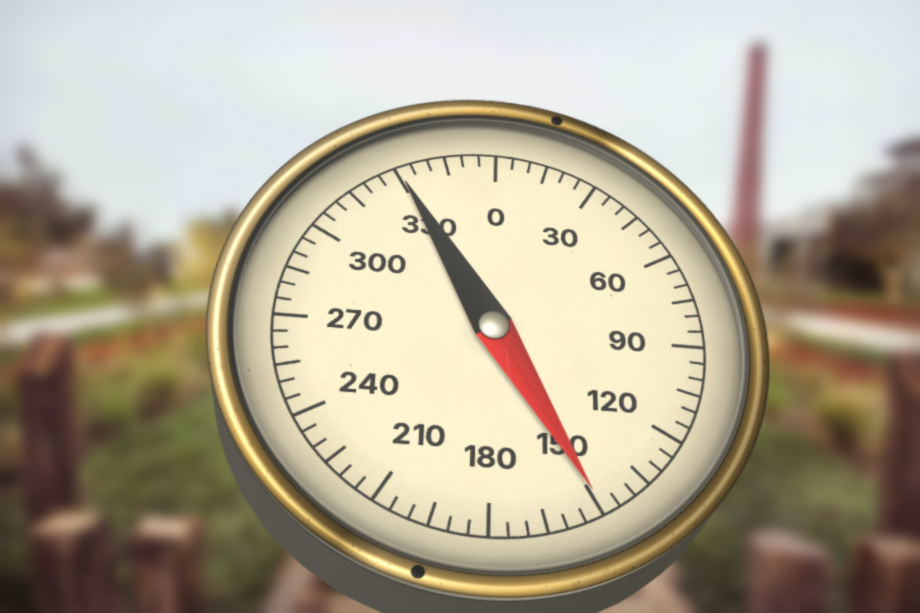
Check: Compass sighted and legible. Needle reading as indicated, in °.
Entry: 150 °
